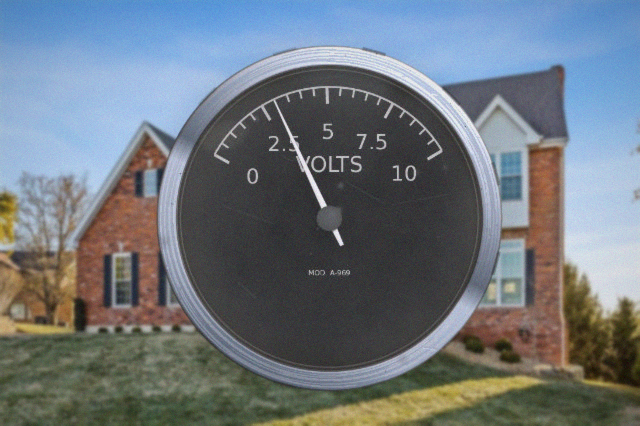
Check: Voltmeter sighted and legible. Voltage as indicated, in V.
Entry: 3 V
